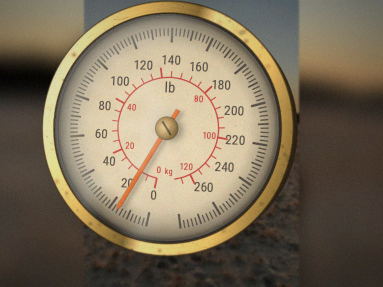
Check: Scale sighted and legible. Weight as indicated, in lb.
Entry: 16 lb
